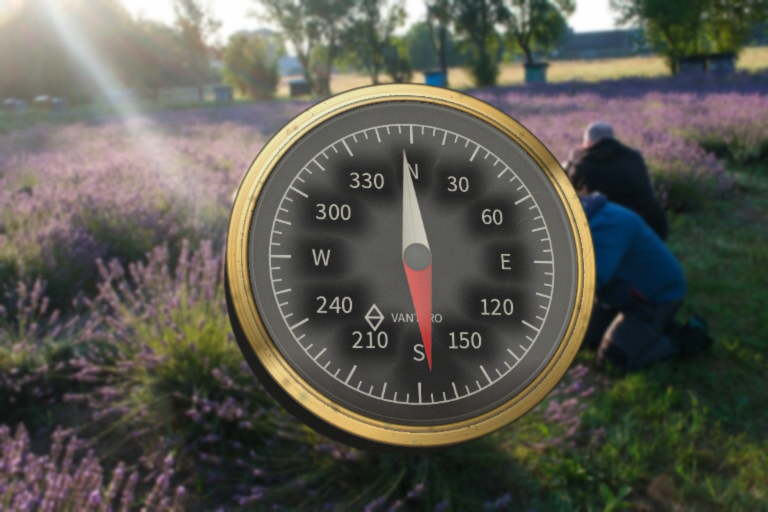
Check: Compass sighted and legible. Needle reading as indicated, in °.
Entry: 175 °
